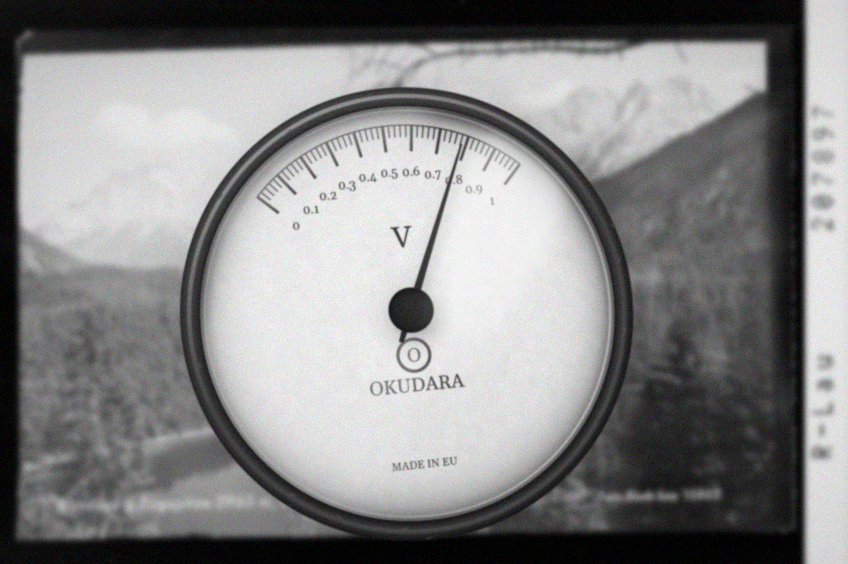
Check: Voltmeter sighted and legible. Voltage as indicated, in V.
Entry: 0.78 V
